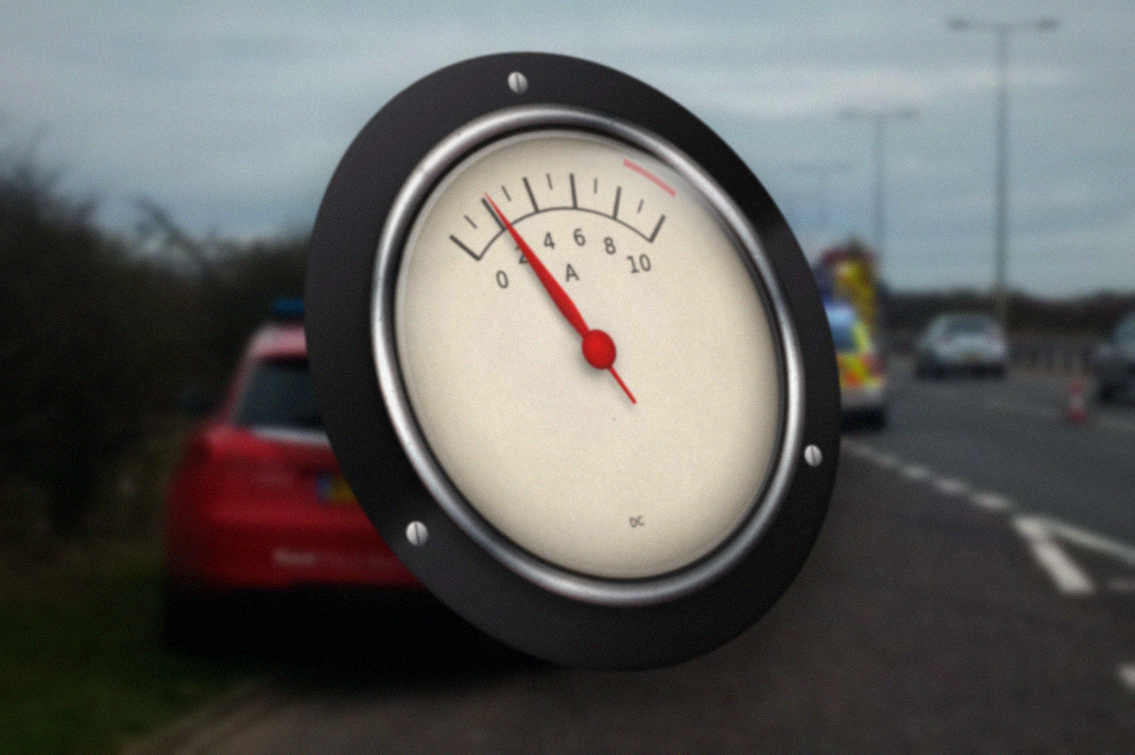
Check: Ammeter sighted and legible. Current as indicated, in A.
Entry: 2 A
